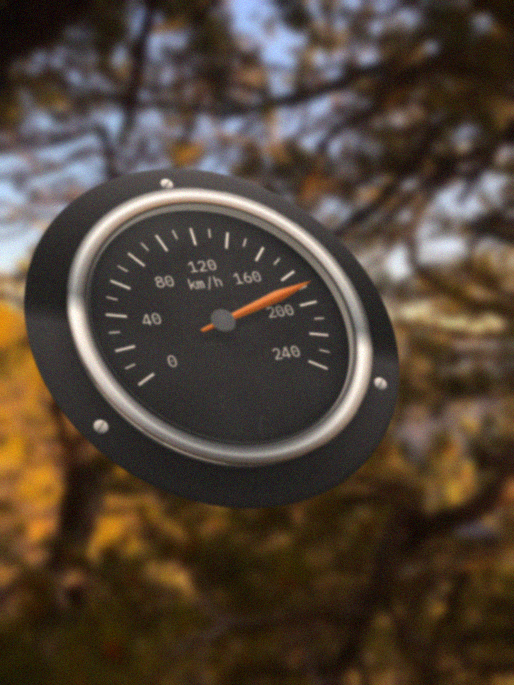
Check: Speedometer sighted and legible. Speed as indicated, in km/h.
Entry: 190 km/h
